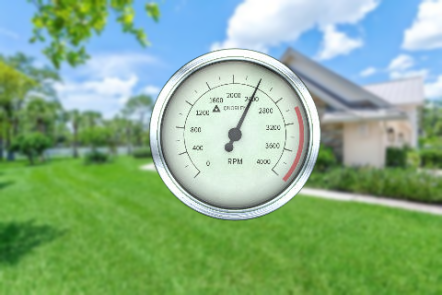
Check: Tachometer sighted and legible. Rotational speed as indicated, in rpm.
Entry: 2400 rpm
